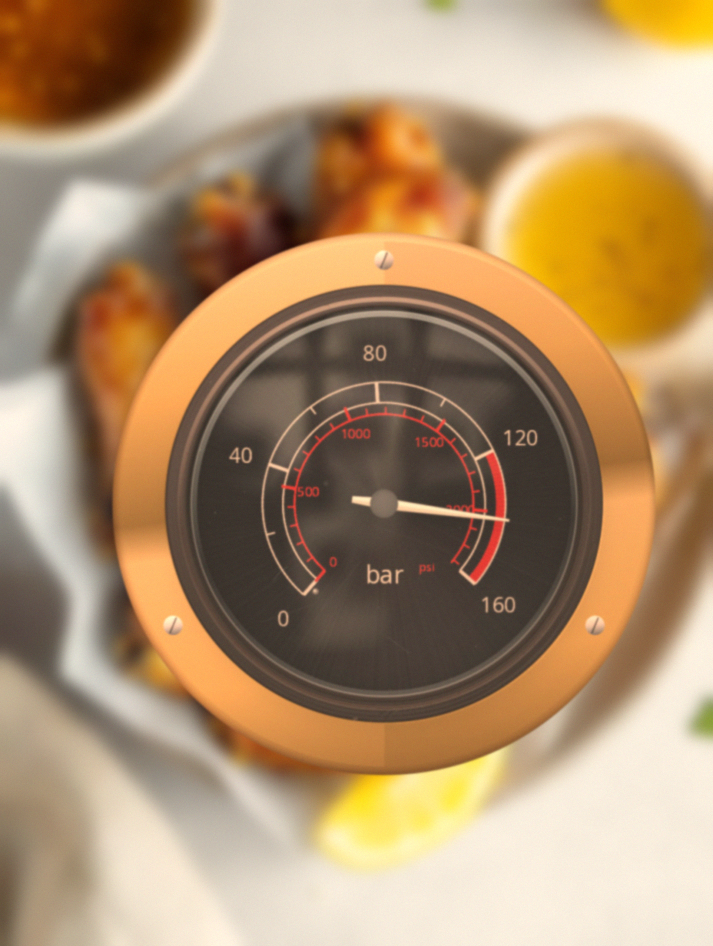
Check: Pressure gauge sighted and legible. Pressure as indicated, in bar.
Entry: 140 bar
